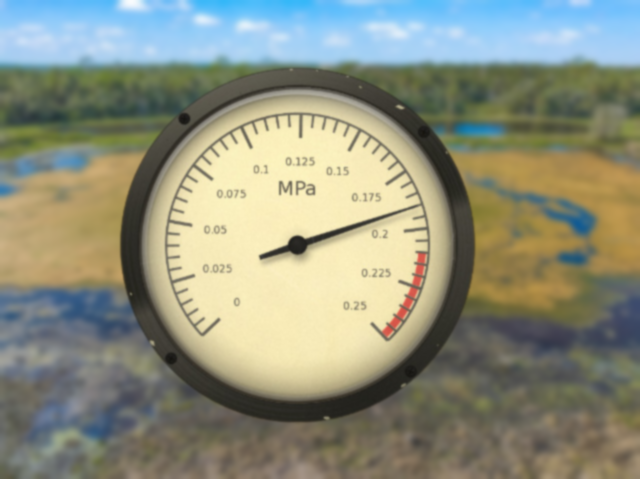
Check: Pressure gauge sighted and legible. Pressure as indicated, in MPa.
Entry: 0.19 MPa
